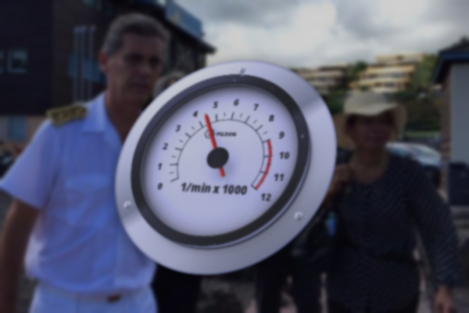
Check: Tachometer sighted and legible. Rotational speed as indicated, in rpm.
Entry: 4500 rpm
